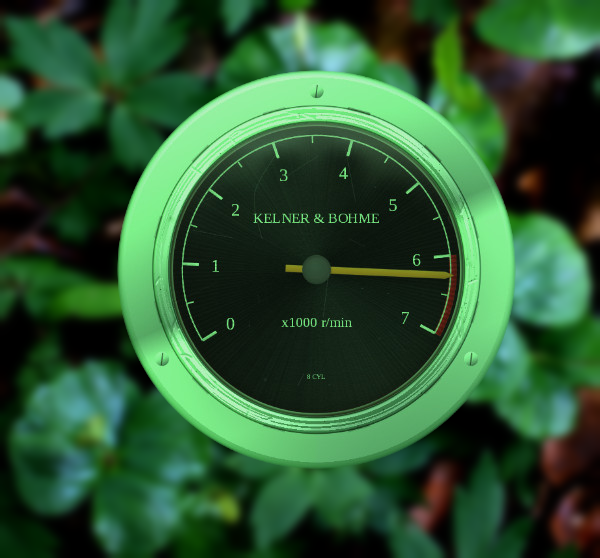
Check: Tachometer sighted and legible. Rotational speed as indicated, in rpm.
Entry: 6250 rpm
